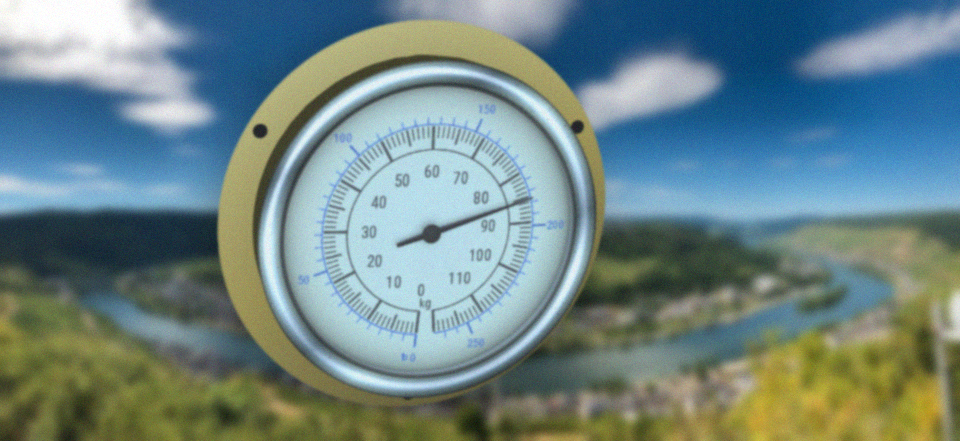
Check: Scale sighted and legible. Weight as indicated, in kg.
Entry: 85 kg
